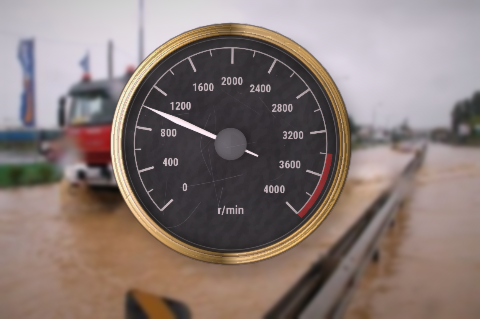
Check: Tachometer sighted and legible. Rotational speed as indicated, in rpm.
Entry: 1000 rpm
